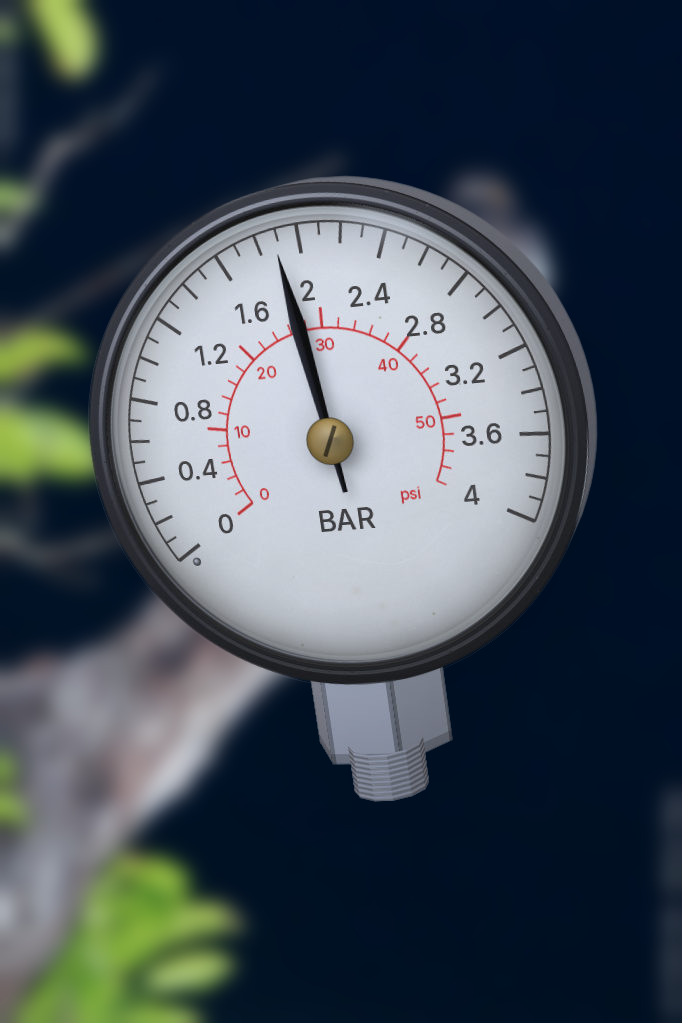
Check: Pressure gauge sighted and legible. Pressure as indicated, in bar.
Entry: 1.9 bar
